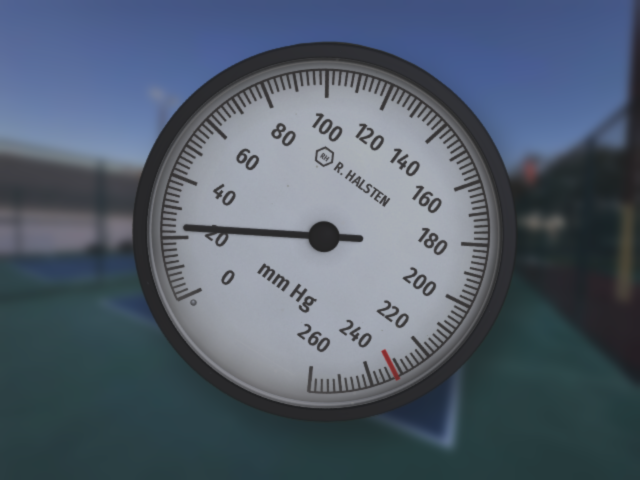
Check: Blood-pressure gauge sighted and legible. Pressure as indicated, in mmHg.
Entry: 24 mmHg
